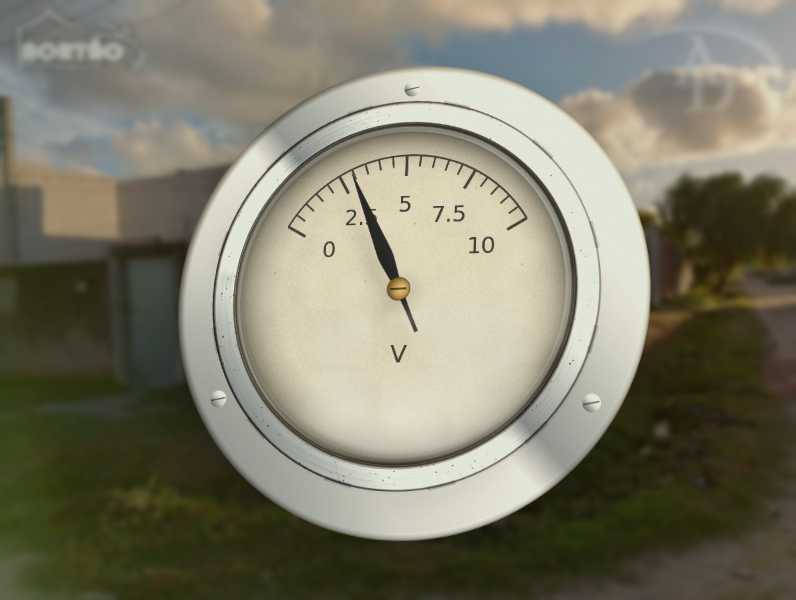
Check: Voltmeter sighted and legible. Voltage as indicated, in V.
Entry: 3 V
